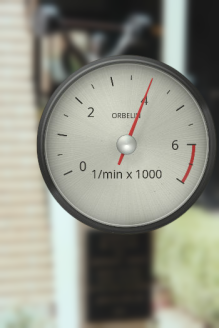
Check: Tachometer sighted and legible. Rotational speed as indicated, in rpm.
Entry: 4000 rpm
